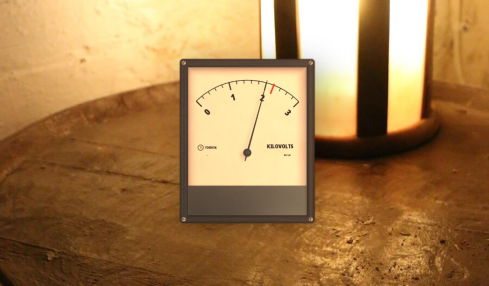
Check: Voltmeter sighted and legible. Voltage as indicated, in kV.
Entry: 2 kV
